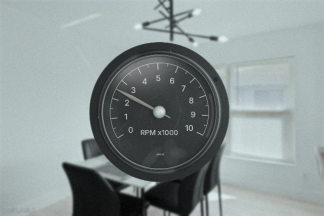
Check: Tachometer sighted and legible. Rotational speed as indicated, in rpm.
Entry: 2500 rpm
